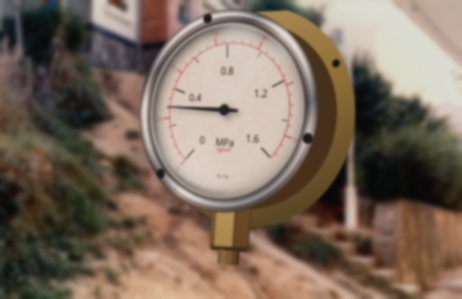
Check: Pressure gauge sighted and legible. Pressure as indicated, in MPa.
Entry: 0.3 MPa
